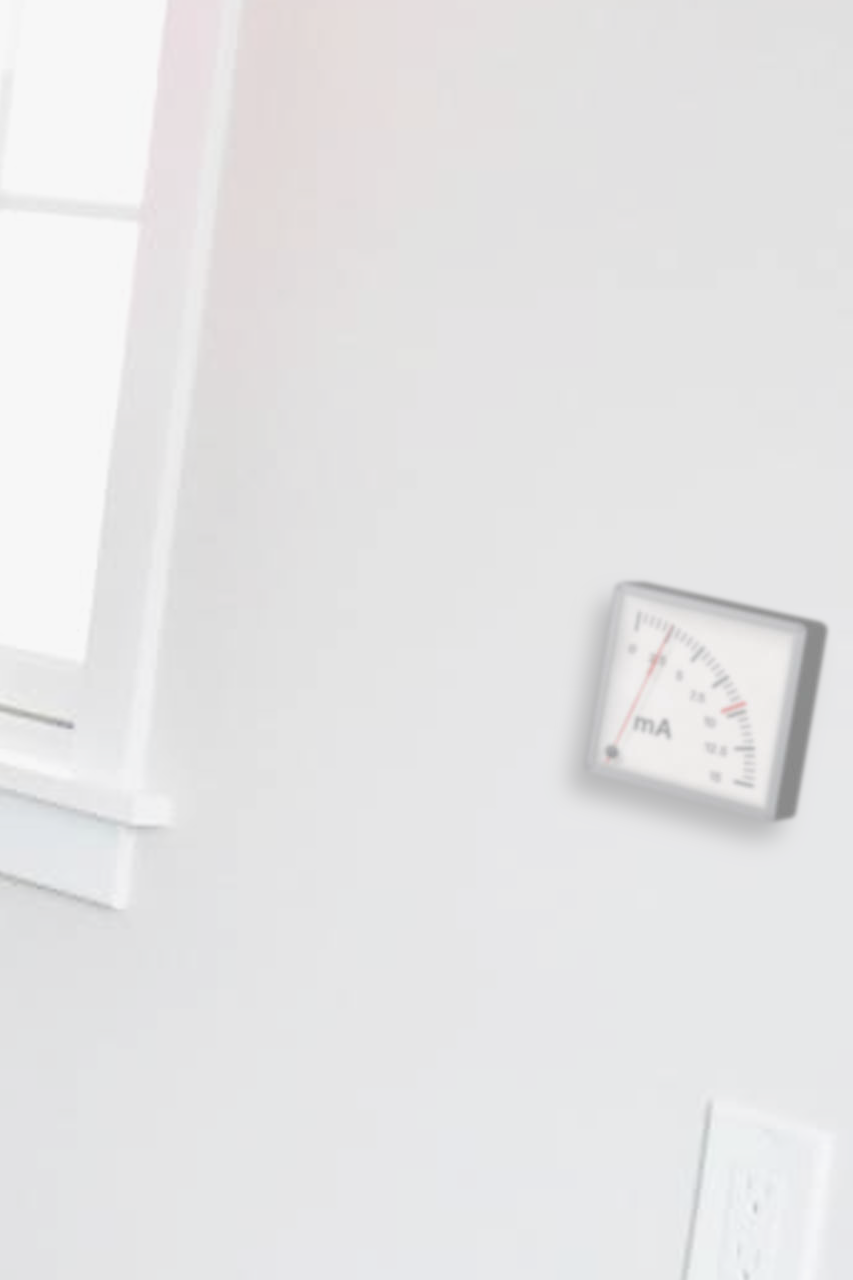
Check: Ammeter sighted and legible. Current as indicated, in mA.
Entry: 2.5 mA
